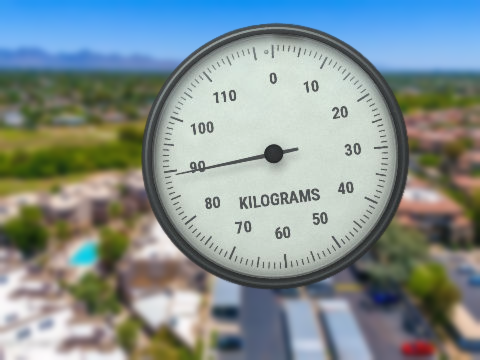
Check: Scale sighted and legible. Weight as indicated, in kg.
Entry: 89 kg
